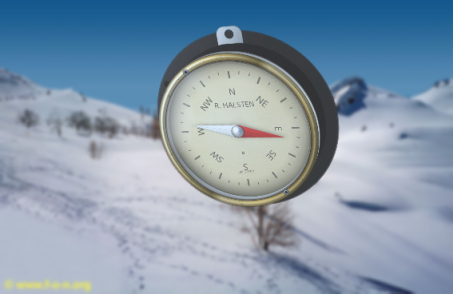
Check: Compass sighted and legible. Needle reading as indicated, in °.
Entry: 100 °
